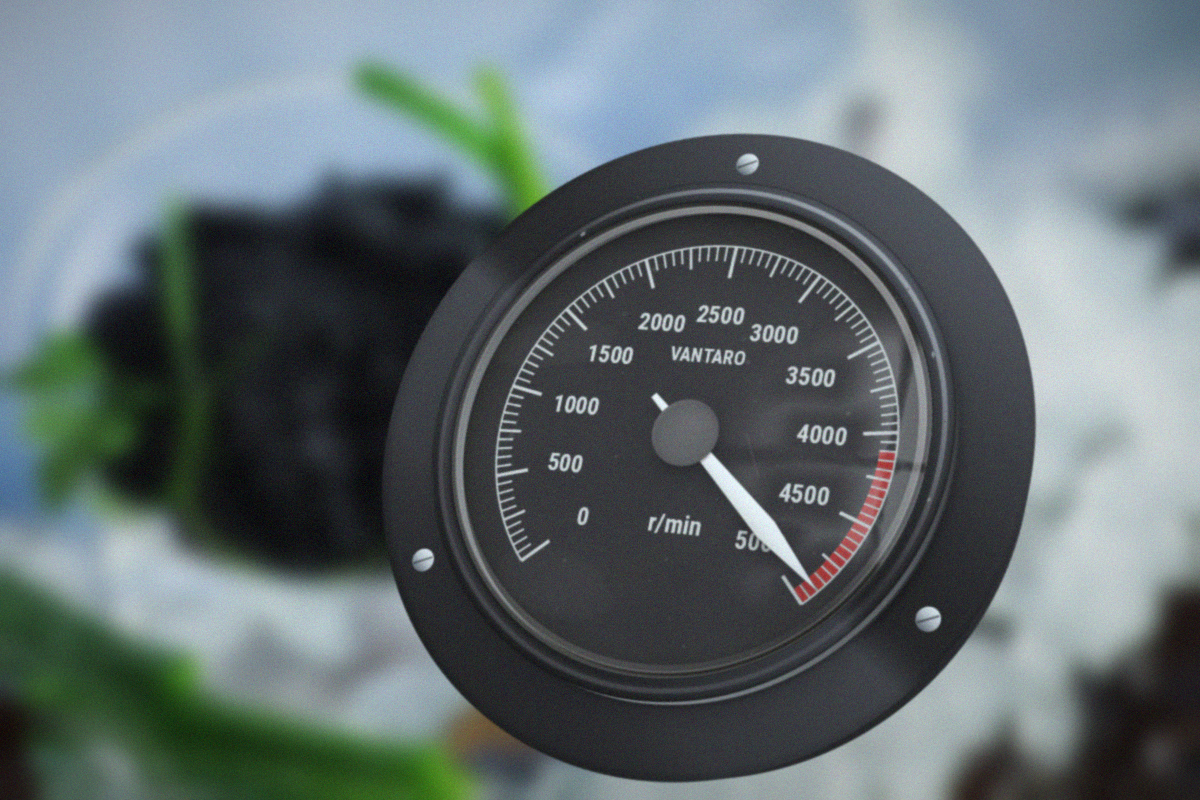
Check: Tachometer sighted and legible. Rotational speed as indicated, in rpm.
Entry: 4900 rpm
